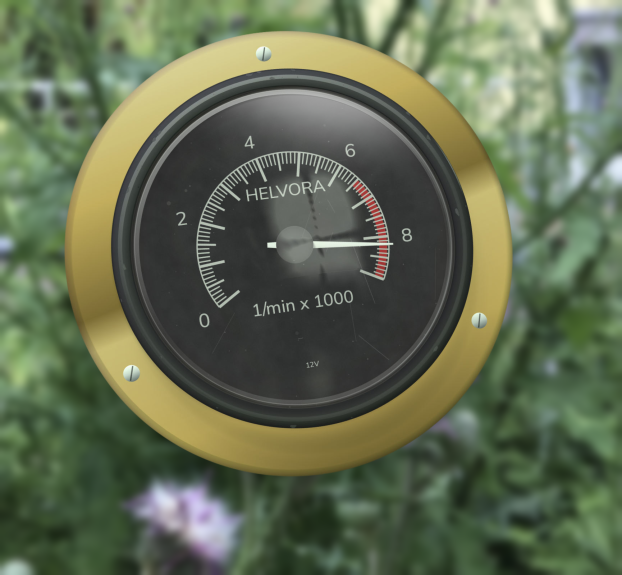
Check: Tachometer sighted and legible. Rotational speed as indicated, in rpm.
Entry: 8200 rpm
